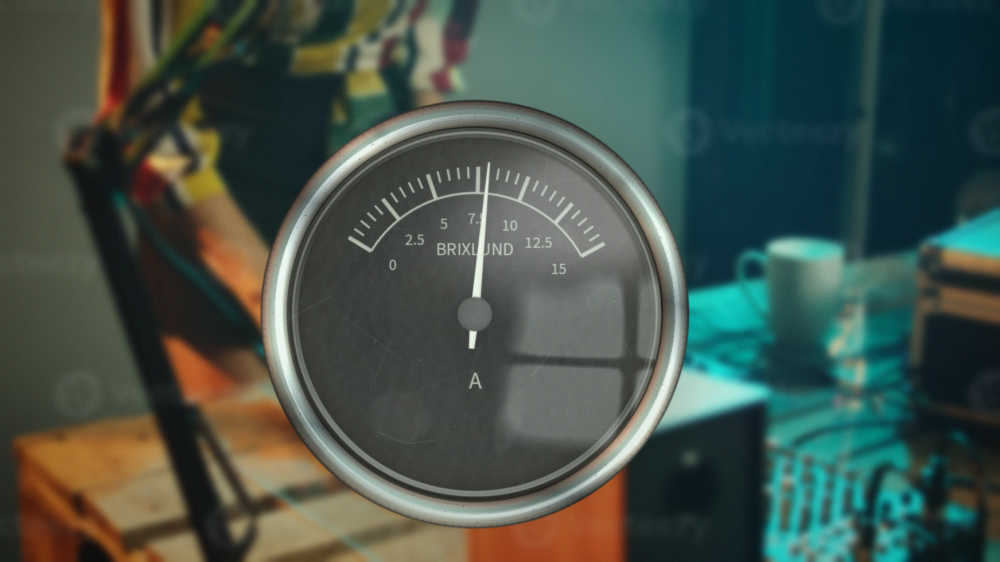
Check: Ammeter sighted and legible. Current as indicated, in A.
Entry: 8 A
